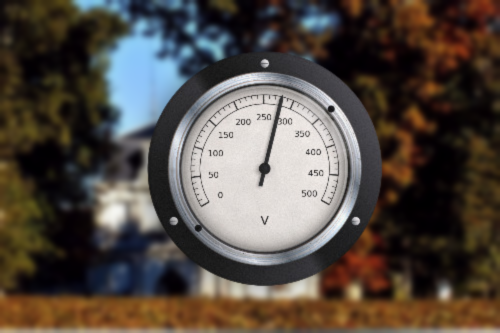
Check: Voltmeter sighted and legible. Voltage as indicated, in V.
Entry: 280 V
